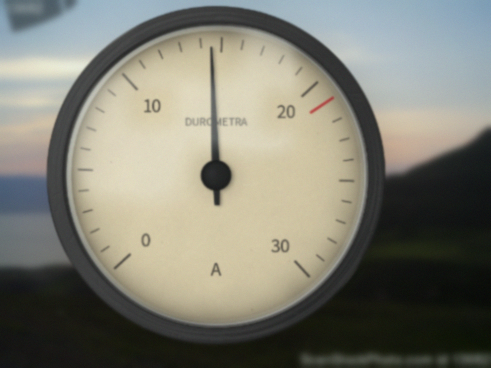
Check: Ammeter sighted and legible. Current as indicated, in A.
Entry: 14.5 A
